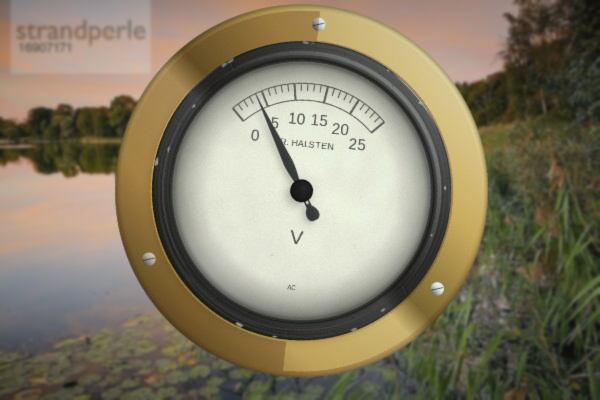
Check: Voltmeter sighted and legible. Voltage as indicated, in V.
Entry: 4 V
